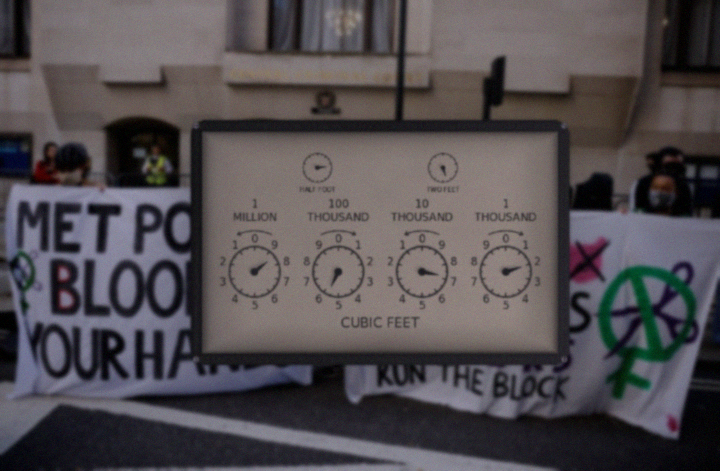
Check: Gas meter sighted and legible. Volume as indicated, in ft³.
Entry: 857200 ft³
